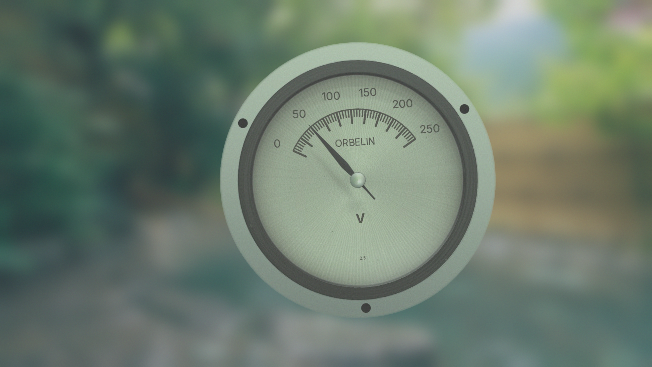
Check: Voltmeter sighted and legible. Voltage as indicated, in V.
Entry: 50 V
